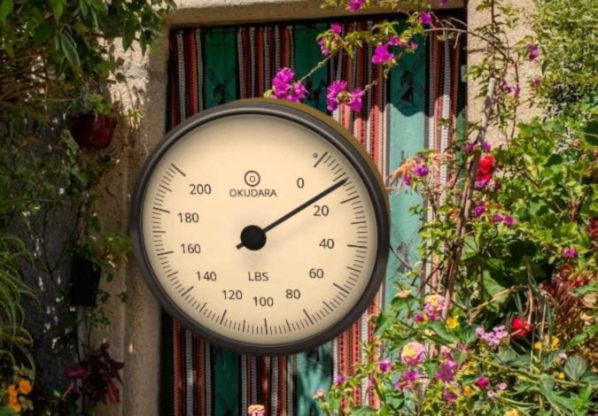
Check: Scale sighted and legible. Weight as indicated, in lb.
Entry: 12 lb
